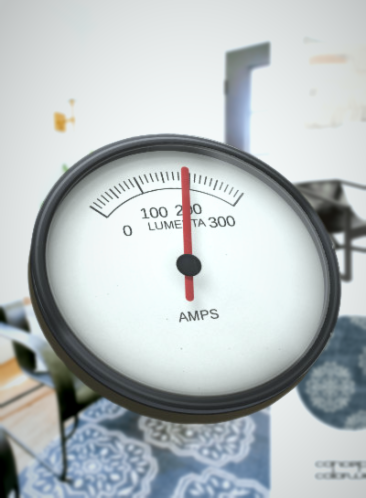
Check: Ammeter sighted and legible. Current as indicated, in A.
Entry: 190 A
